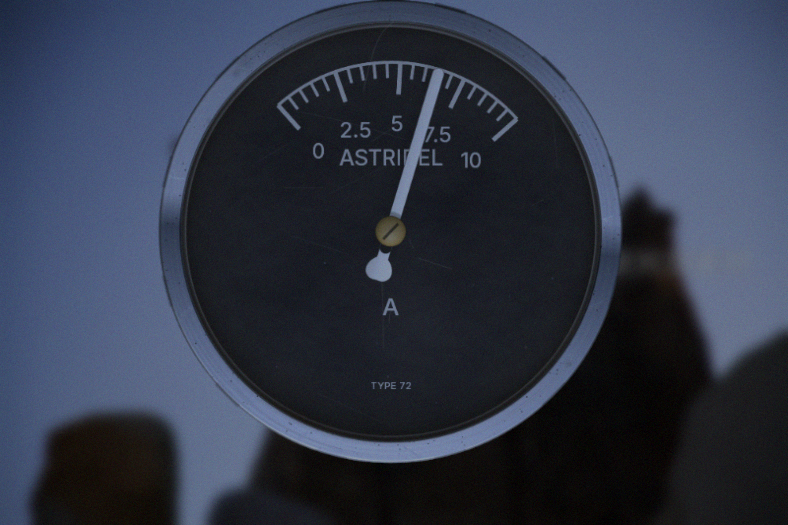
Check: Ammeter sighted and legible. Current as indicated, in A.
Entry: 6.5 A
